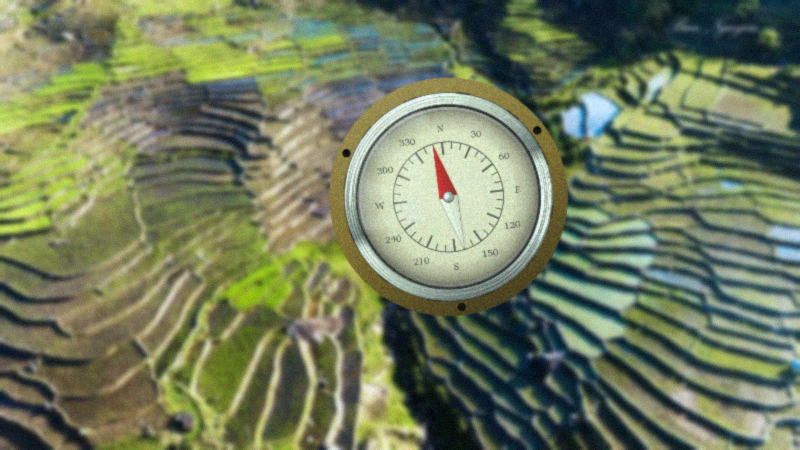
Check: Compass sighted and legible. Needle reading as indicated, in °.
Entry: 350 °
